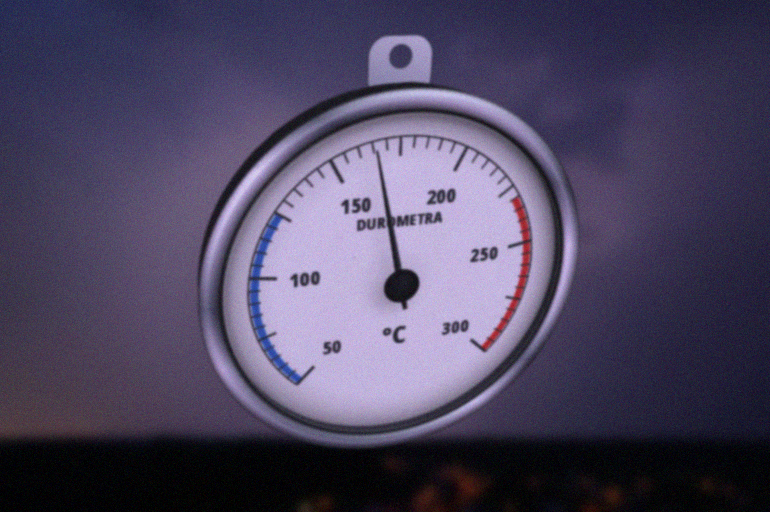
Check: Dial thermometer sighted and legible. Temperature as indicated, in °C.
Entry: 165 °C
